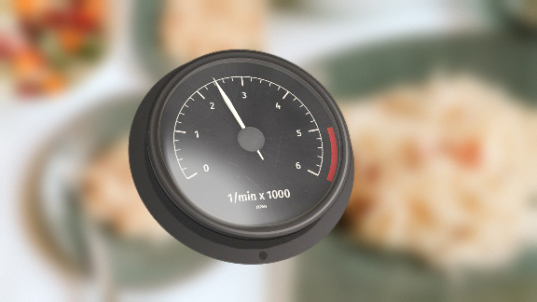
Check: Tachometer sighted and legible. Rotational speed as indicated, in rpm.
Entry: 2400 rpm
